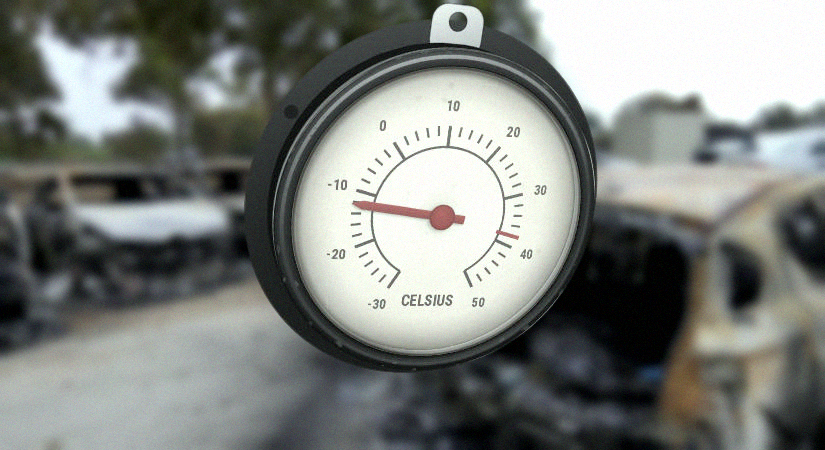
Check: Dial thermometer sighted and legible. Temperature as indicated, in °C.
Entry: -12 °C
